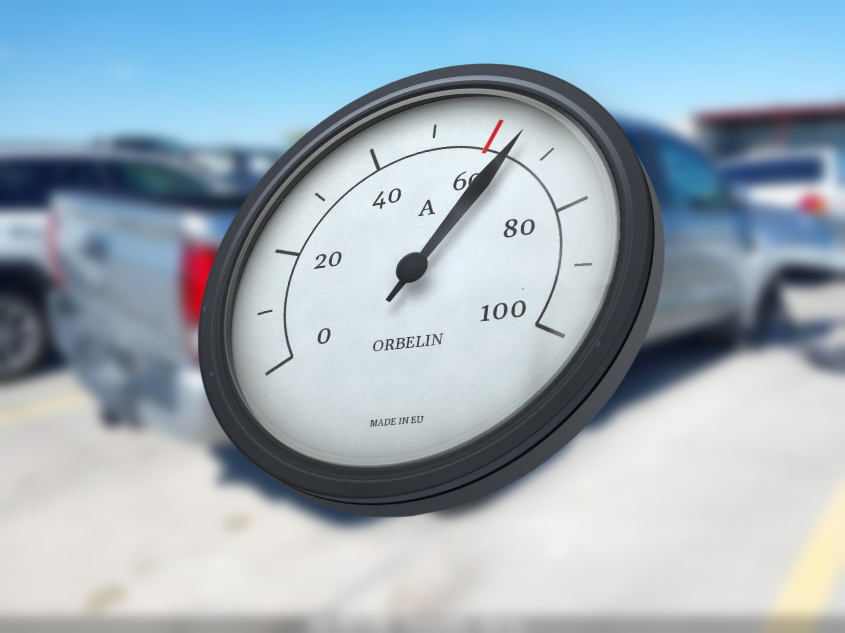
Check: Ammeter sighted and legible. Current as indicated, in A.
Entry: 65 A
